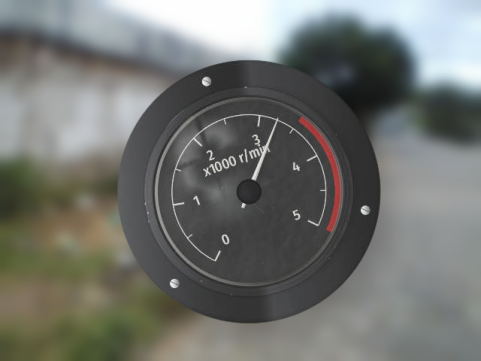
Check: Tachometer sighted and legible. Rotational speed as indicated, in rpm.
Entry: 3250 rpm
